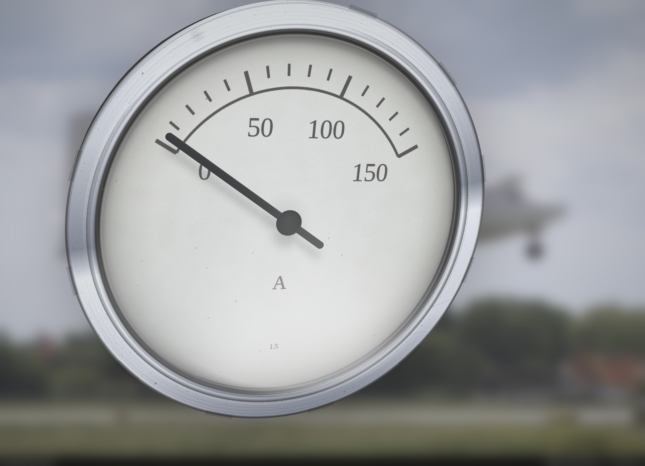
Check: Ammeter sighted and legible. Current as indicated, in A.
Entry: 5 A
